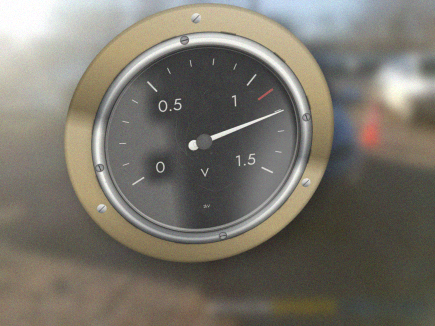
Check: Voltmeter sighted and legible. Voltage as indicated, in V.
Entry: 1.2 V
